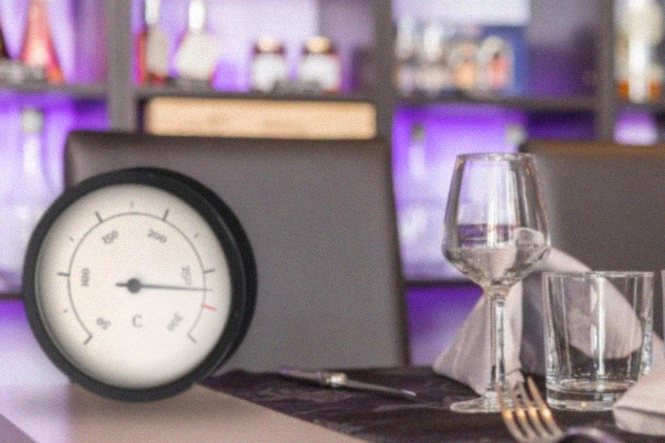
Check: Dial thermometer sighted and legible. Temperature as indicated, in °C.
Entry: 262.5 °C
